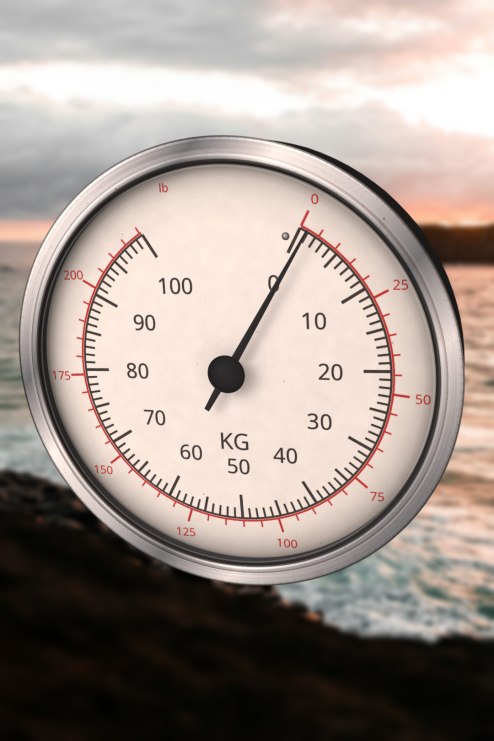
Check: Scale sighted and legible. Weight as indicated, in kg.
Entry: 1 kg
